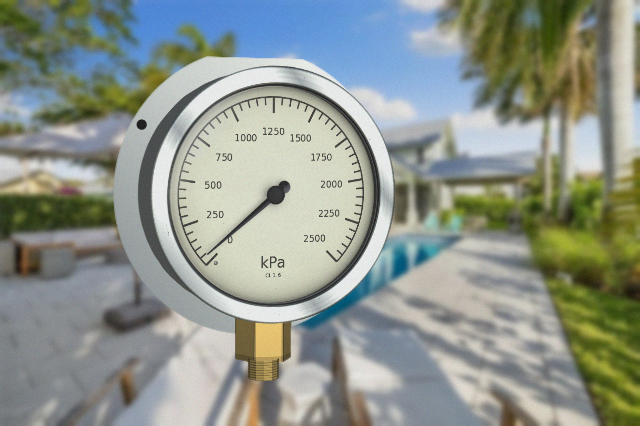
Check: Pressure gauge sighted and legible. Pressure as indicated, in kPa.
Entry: 50 kPa
